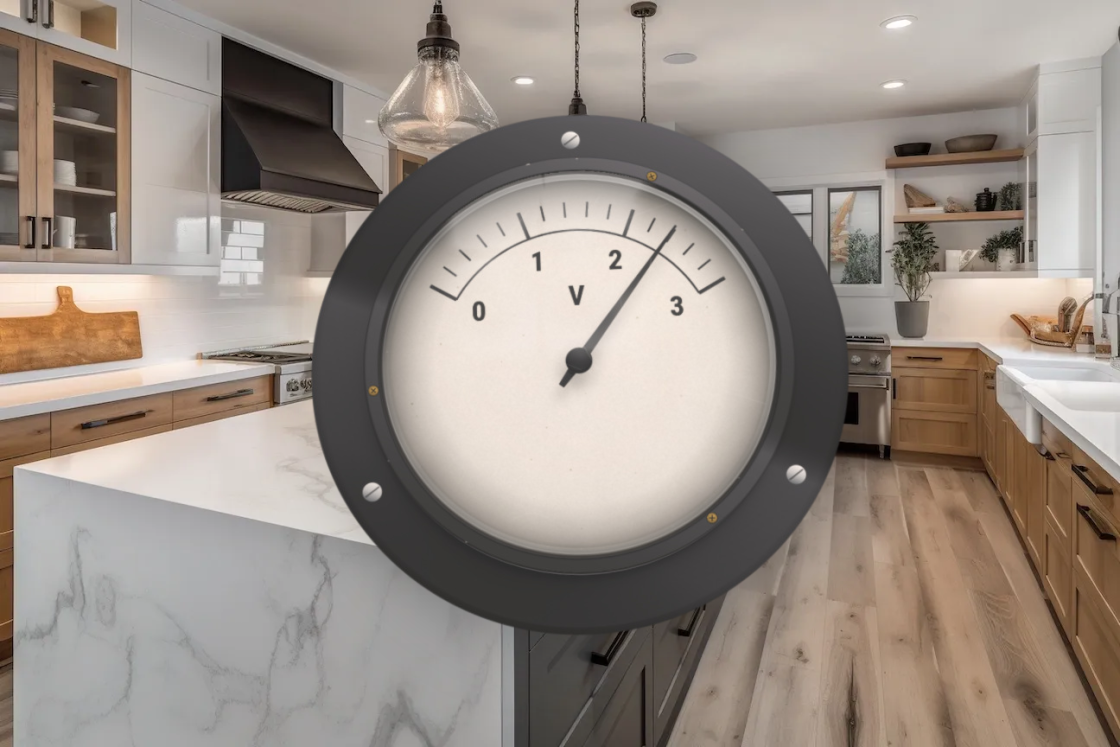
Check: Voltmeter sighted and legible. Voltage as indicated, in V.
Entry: 2.4 V
